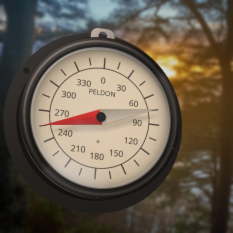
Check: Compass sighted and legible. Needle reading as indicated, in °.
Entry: 255 °
